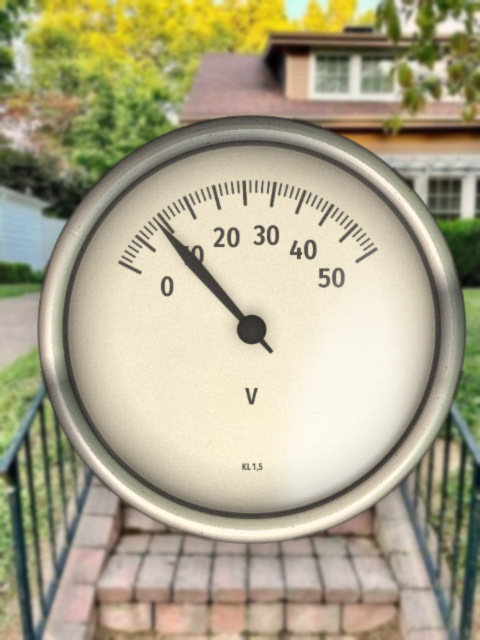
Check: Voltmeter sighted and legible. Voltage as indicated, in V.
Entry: 9 V
